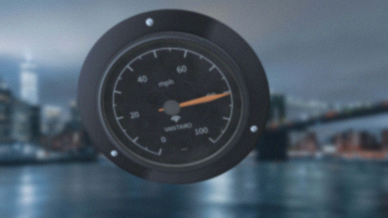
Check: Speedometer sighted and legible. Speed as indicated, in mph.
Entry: 80 mph
